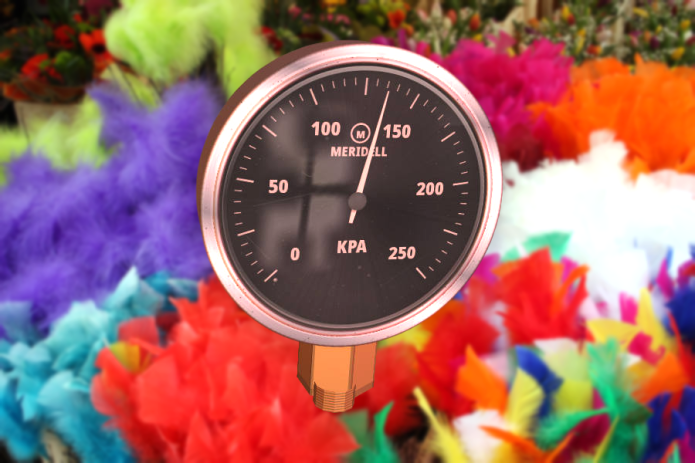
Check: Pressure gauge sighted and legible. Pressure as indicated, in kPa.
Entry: 135 kPa
